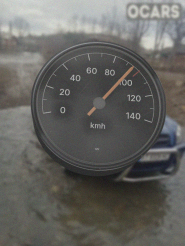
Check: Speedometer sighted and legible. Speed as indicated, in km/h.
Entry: 95 km/h
